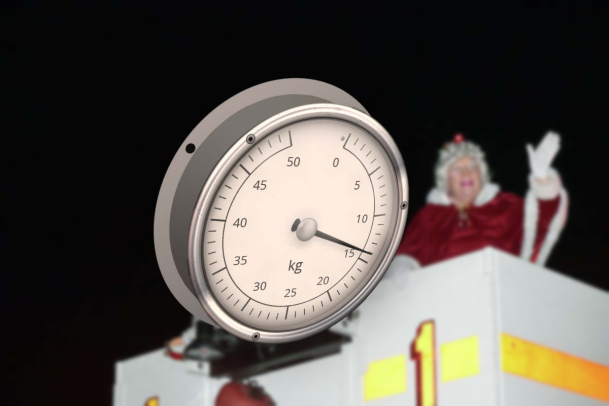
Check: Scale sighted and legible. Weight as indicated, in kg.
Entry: 14 kg
